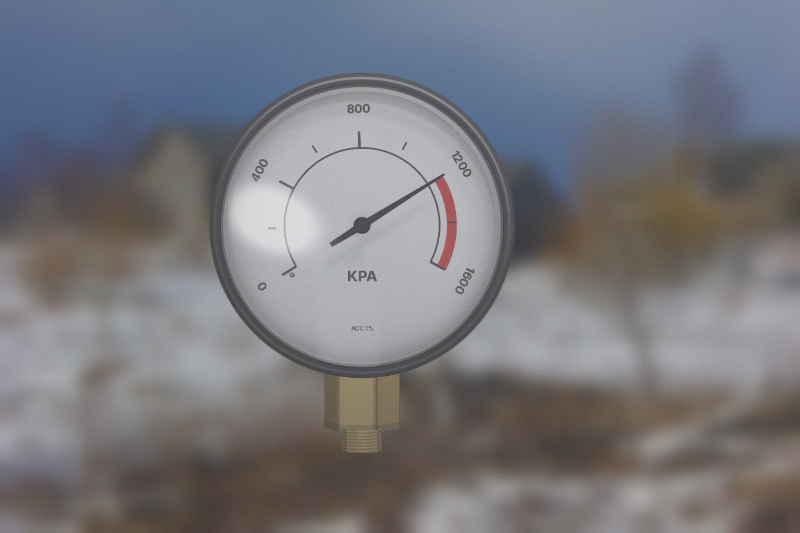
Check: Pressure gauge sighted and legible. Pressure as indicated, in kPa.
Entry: 1200 kPa
